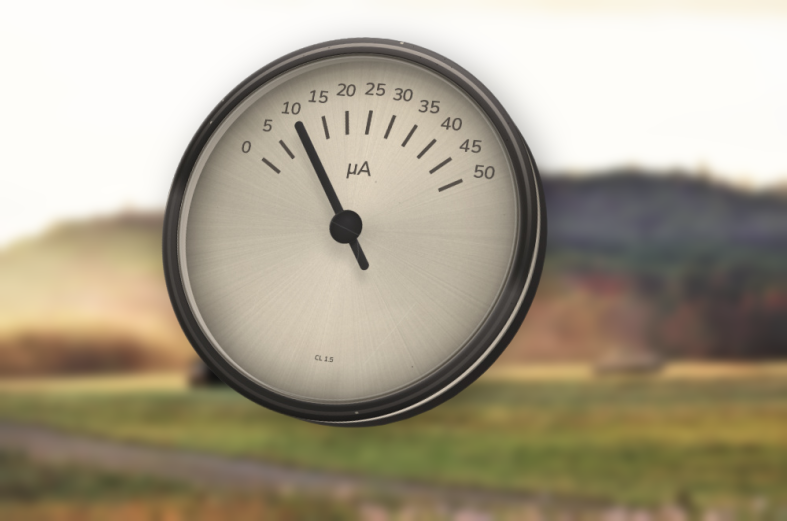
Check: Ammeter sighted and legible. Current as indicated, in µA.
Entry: 10 µA
